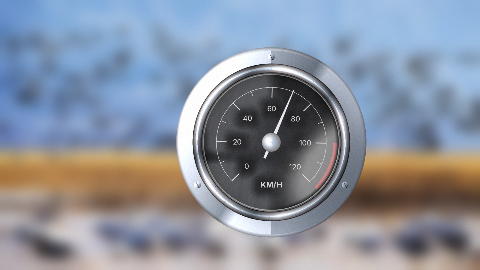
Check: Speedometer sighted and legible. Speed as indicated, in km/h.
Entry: 70 km/h
